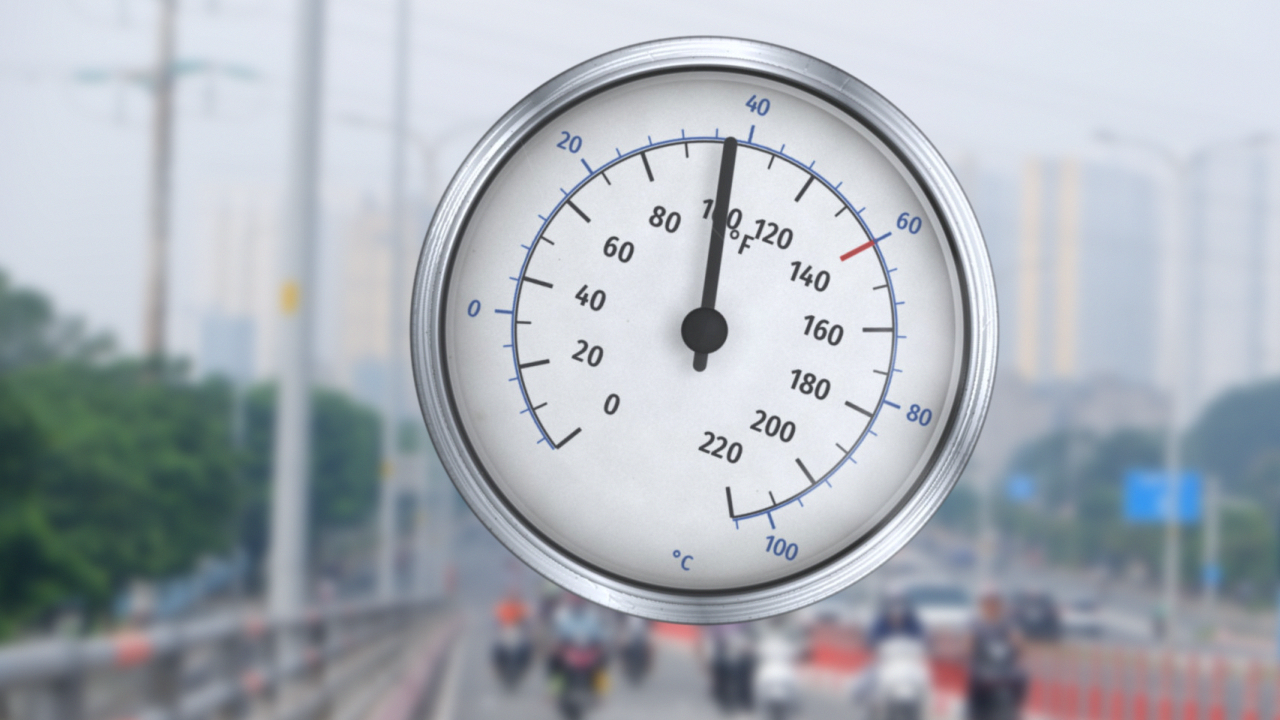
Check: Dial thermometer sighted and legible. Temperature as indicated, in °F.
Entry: 100 °F
